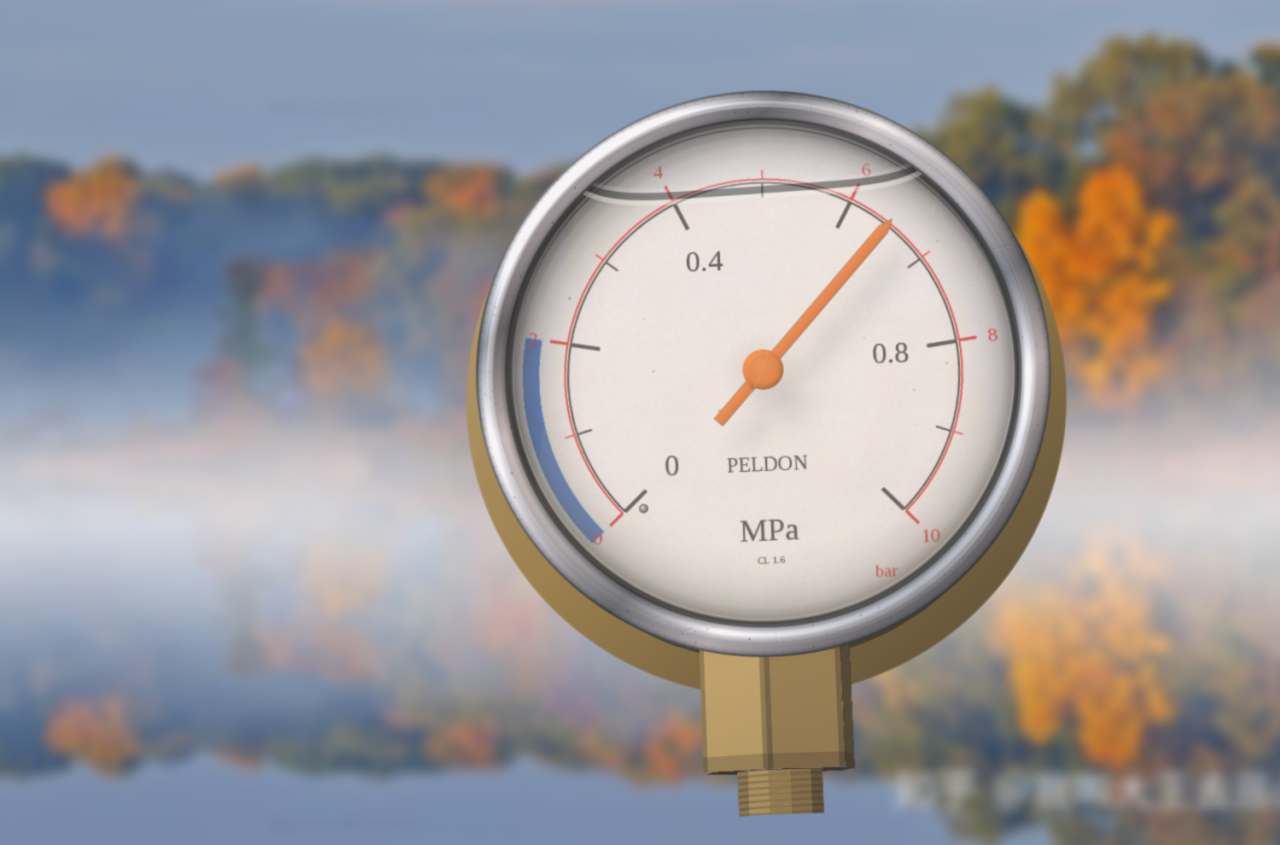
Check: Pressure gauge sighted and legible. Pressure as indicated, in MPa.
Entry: 0.65 MPa
